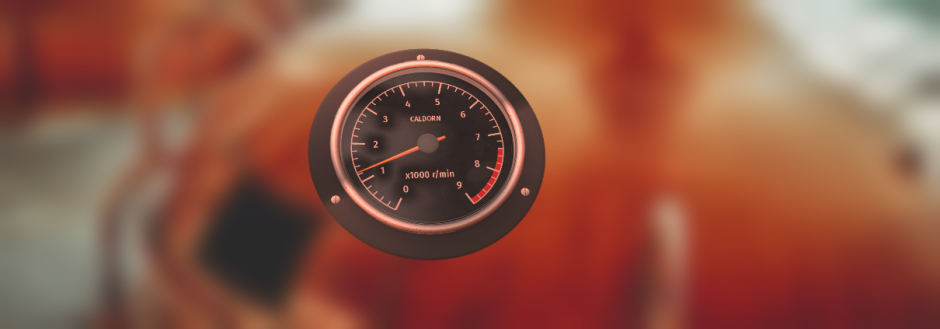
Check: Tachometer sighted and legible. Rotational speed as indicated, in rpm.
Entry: 1200 rpm
